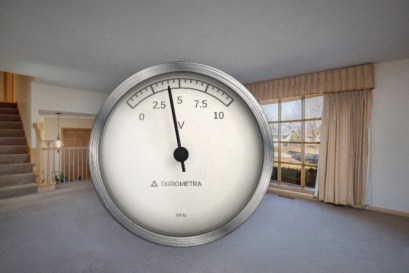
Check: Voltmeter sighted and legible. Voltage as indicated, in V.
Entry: 4 V
